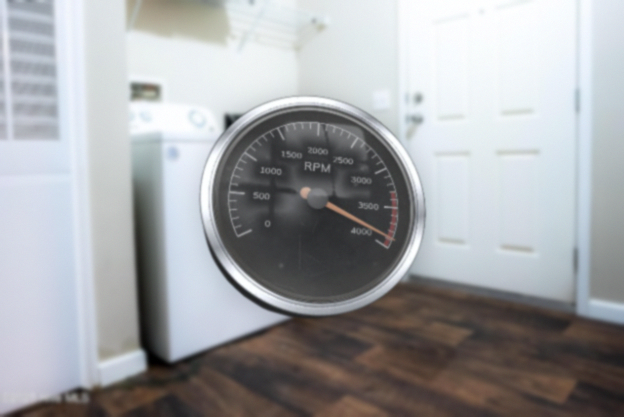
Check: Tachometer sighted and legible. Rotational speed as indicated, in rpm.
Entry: 3900 rpm
